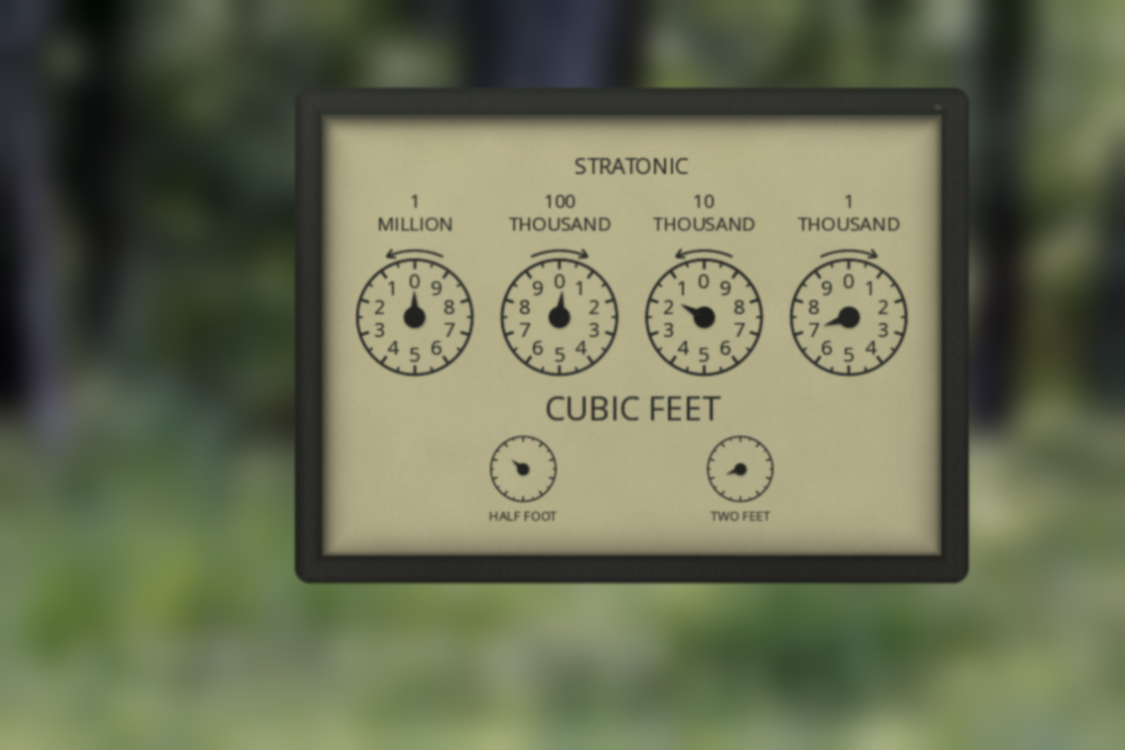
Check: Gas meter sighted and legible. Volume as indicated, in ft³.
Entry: 1700 ft³
